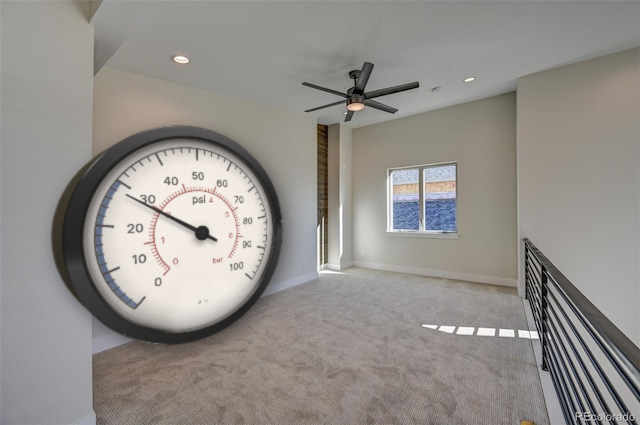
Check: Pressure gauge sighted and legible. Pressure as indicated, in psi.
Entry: 28 psi
